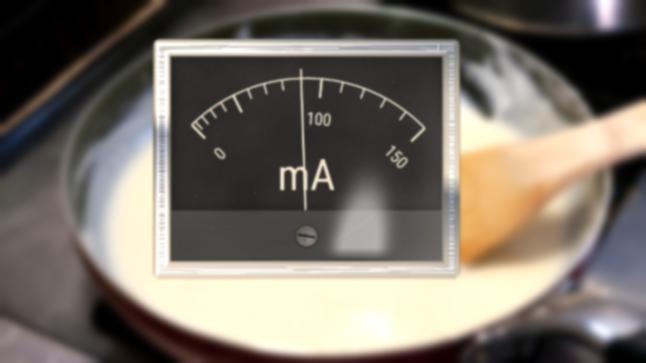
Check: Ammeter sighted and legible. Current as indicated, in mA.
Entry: 90 mA
